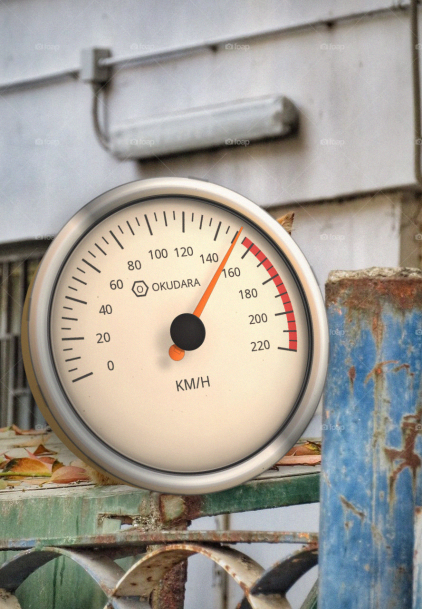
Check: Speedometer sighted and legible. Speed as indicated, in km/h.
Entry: 150 km/h
